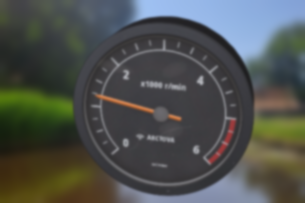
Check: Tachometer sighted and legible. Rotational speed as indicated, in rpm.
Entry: 1250 rpm
